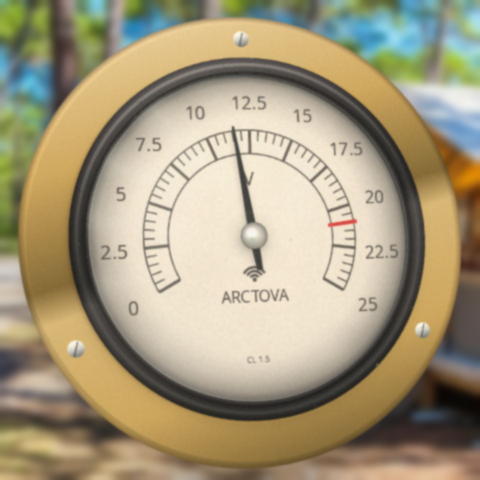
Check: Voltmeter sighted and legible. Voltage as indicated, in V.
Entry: 11.5 V
